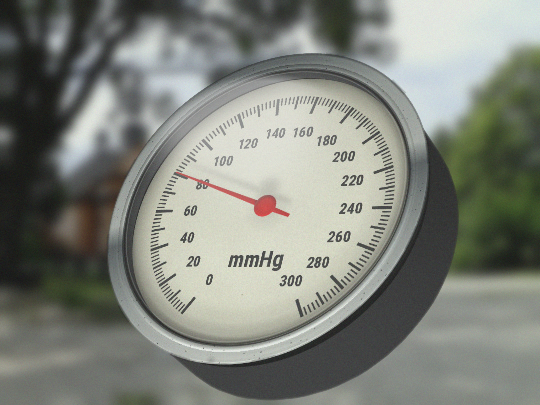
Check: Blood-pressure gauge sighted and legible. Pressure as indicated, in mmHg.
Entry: 80 mmHg
